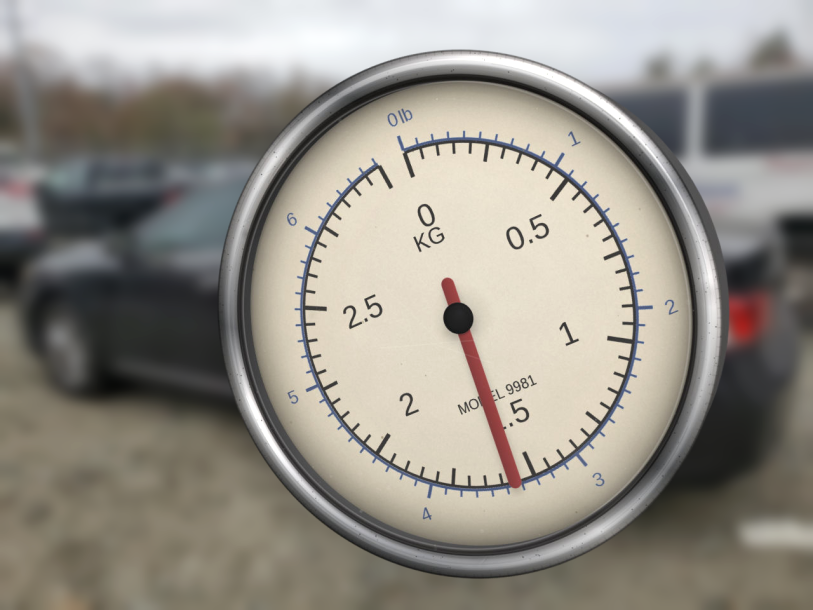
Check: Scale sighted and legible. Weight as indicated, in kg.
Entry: 1.55 kg
